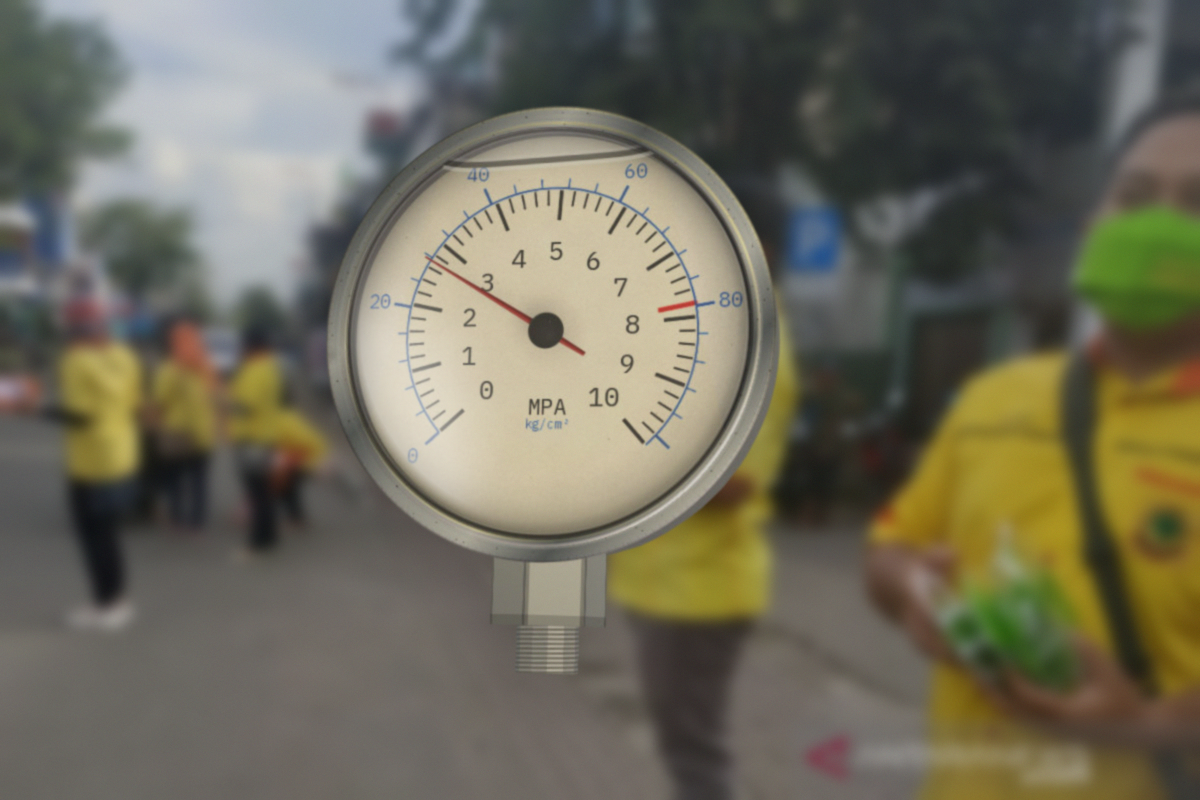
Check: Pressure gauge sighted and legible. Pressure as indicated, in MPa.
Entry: 2.7 MPa
